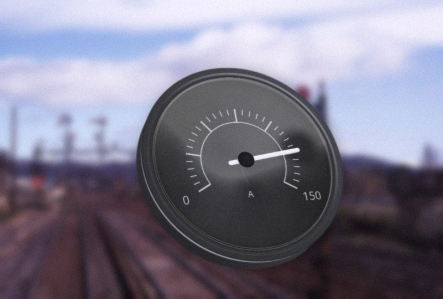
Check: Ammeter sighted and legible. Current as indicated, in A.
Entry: 125 A
